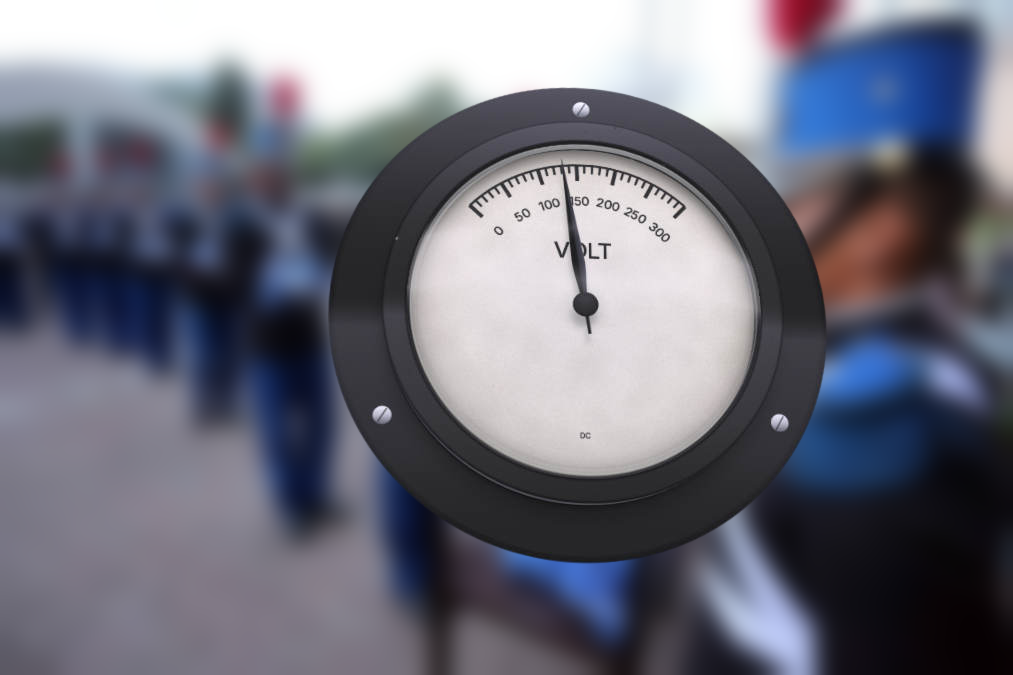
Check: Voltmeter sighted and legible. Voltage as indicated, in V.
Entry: 130 V
